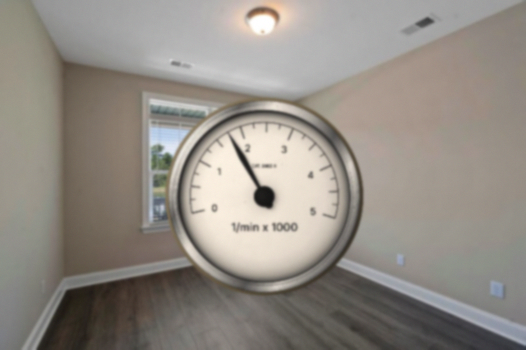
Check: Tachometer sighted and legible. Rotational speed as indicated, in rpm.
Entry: 1750 rpm
